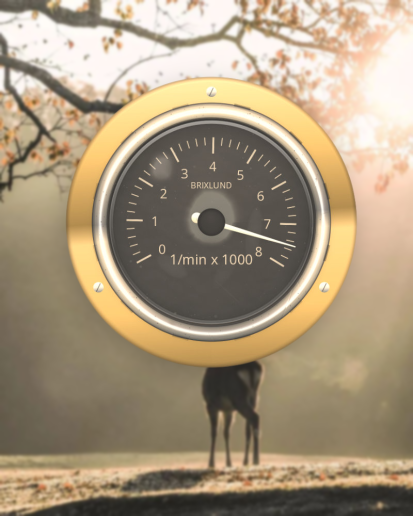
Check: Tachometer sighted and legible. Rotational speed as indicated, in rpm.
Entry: 7500 rpm
